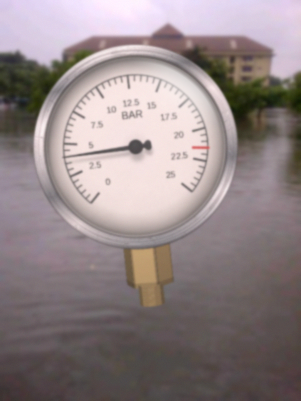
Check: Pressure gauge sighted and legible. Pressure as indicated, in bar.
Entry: 4 bar
